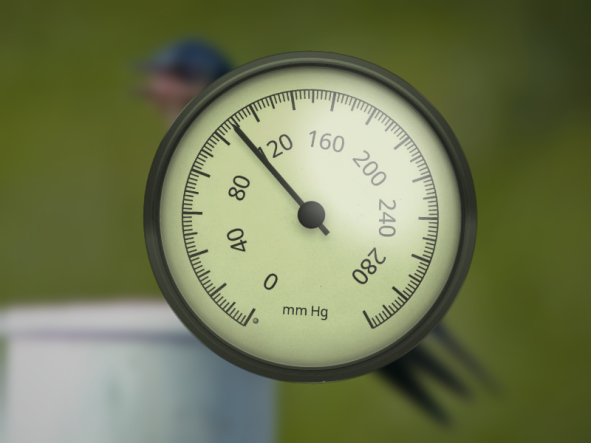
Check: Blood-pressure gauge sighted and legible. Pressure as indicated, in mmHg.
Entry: 108 mmHg
